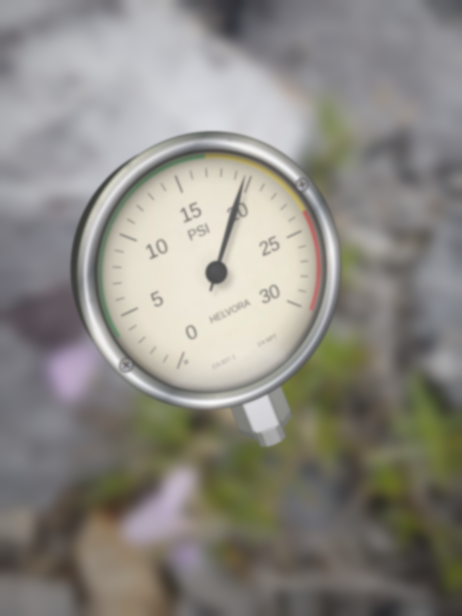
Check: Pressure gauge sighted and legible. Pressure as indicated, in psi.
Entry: 19.5 psi
